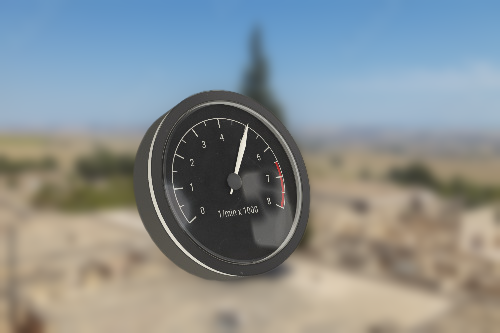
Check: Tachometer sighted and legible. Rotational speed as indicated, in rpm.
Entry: 5000 rpm
